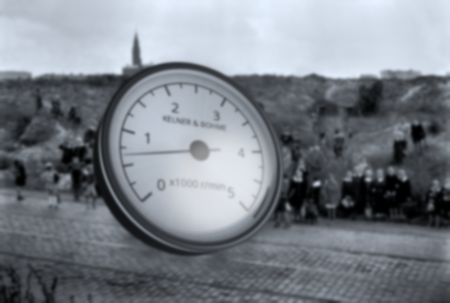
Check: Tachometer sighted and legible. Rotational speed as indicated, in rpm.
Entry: 625 rpm
